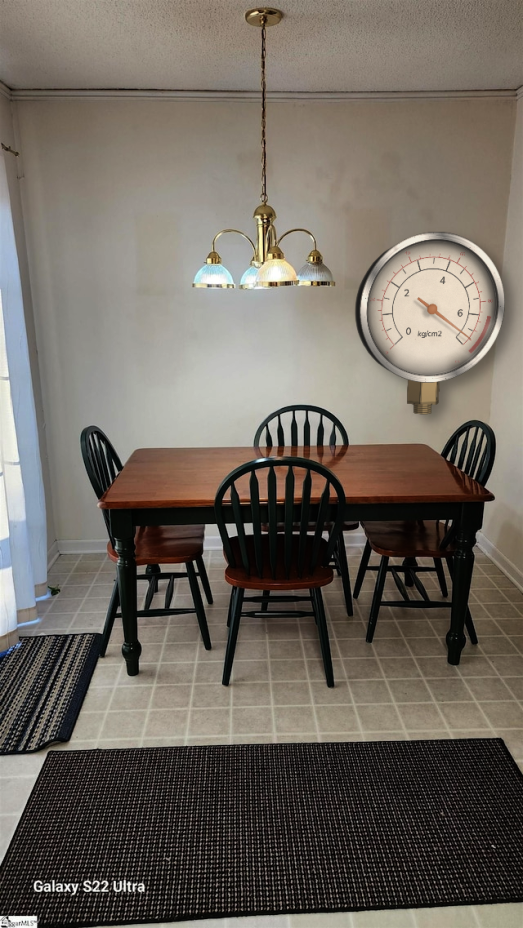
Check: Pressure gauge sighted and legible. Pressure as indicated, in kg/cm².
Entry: 6.75 kg/cm²
